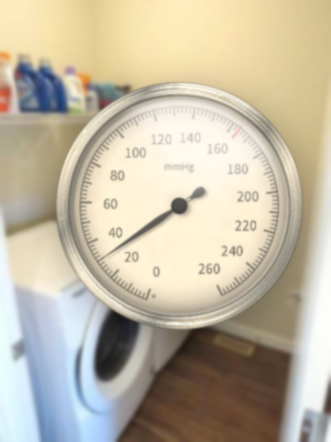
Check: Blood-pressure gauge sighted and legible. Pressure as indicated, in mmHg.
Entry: 30 mmHg
